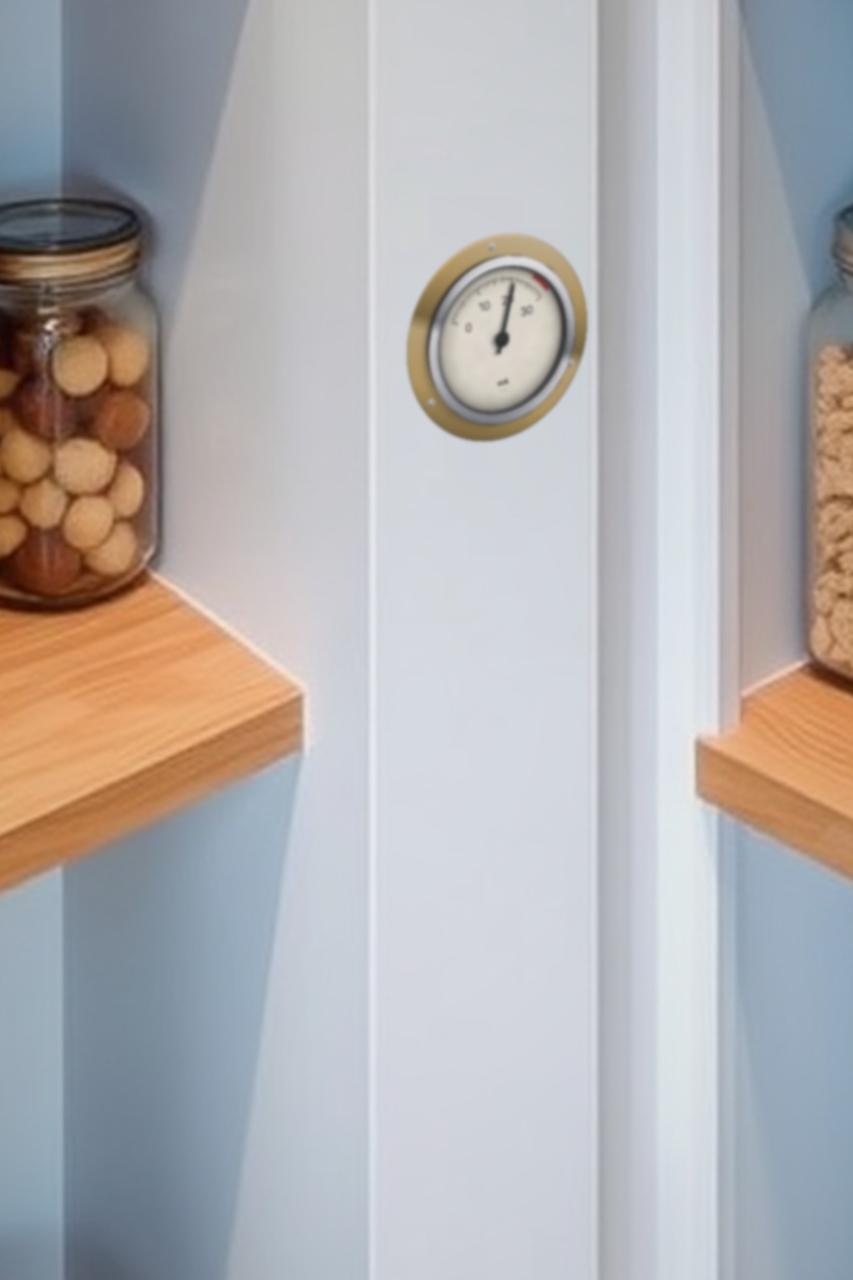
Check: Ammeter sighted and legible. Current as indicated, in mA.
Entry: 20 mA
